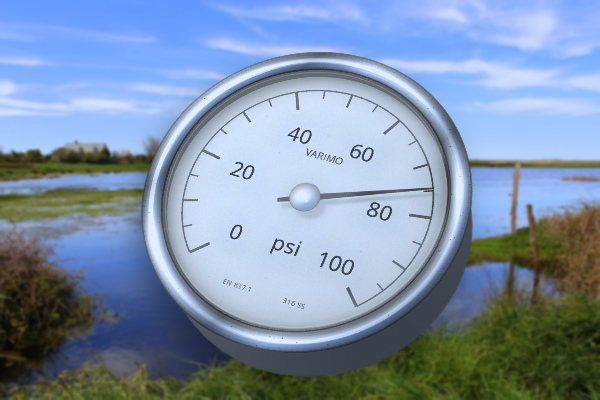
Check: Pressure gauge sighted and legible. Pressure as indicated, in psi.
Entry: 75 psi
